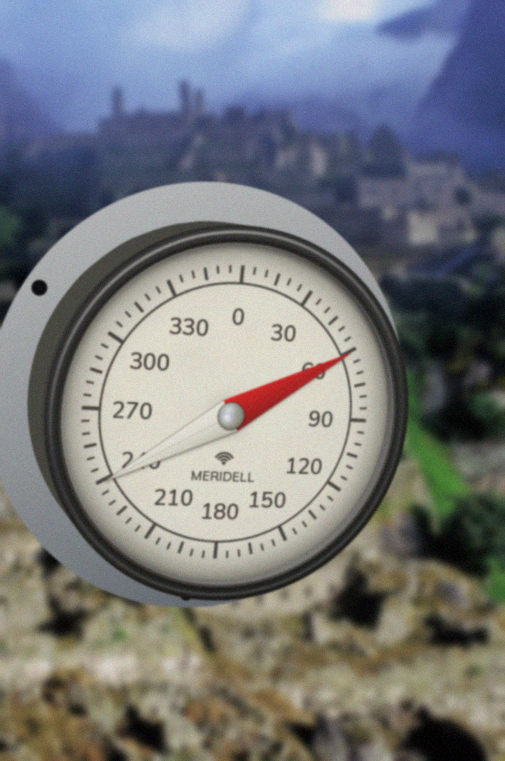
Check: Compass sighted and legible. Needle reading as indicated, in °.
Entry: 60 °
